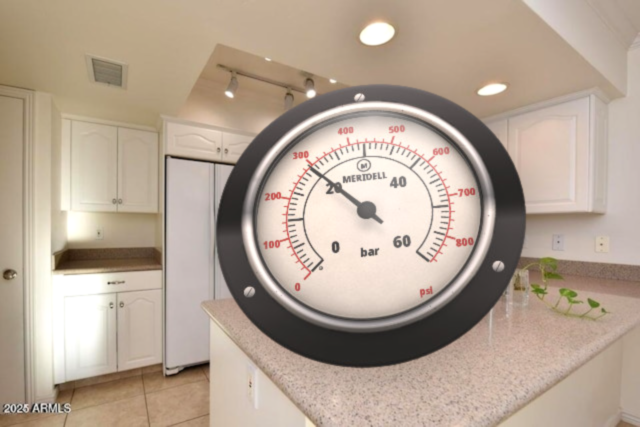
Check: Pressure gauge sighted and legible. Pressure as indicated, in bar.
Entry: 20 bar
